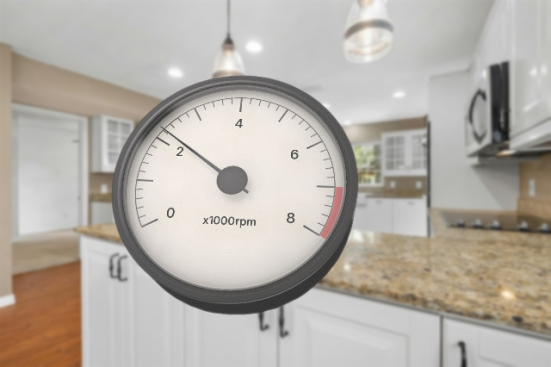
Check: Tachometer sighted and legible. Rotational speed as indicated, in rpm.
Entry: 2200 rpm
